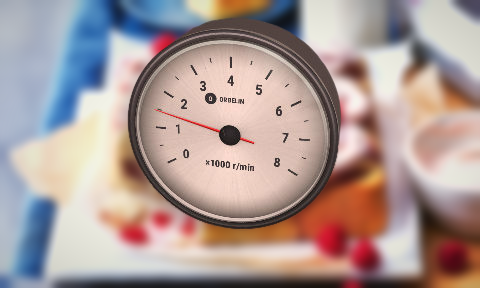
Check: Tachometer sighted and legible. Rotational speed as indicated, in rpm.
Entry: 1500 rpm
